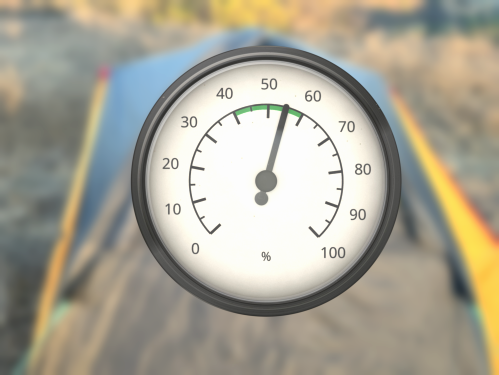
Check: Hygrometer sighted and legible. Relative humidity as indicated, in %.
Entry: 55 %
